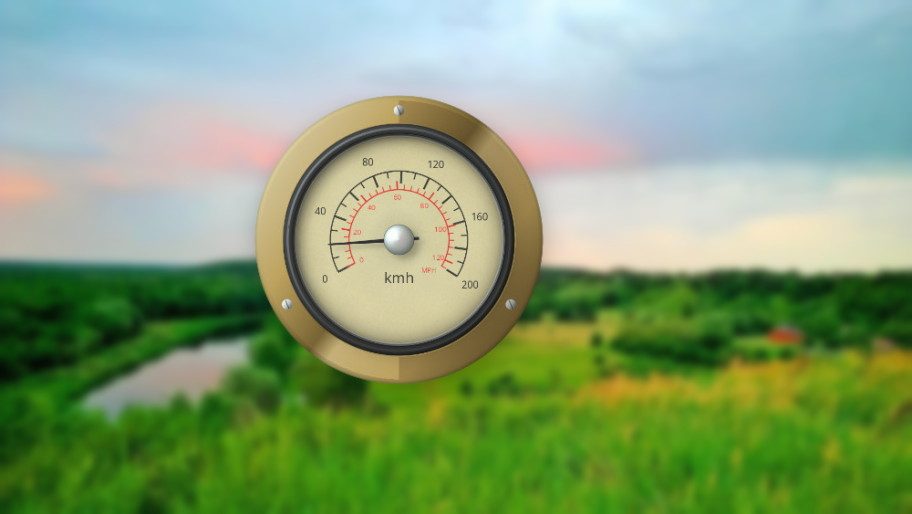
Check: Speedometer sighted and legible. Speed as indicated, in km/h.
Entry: 20 km/h
